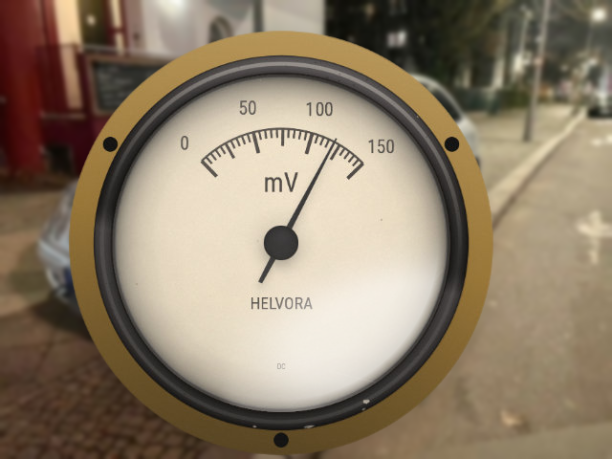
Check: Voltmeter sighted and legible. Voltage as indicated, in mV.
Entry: 120 mV
